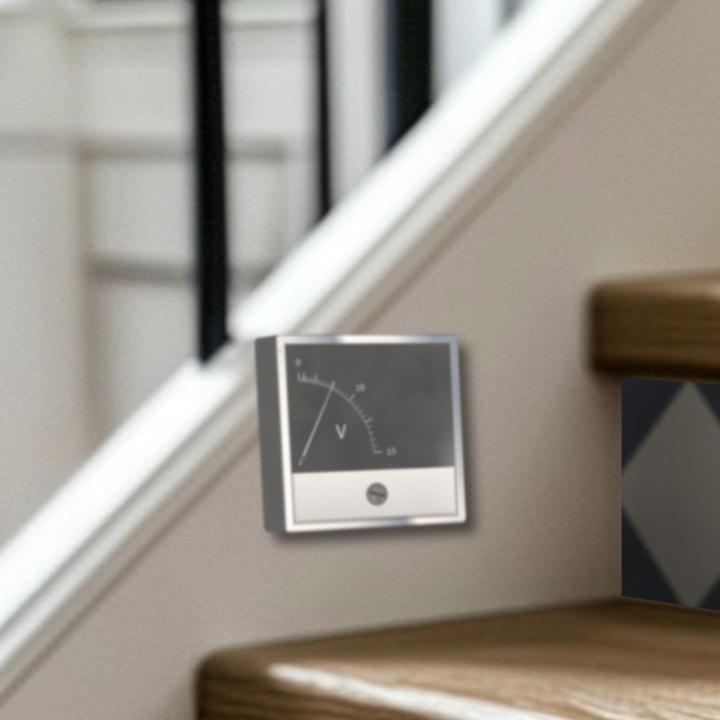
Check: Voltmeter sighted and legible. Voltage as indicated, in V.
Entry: 7.5 V
